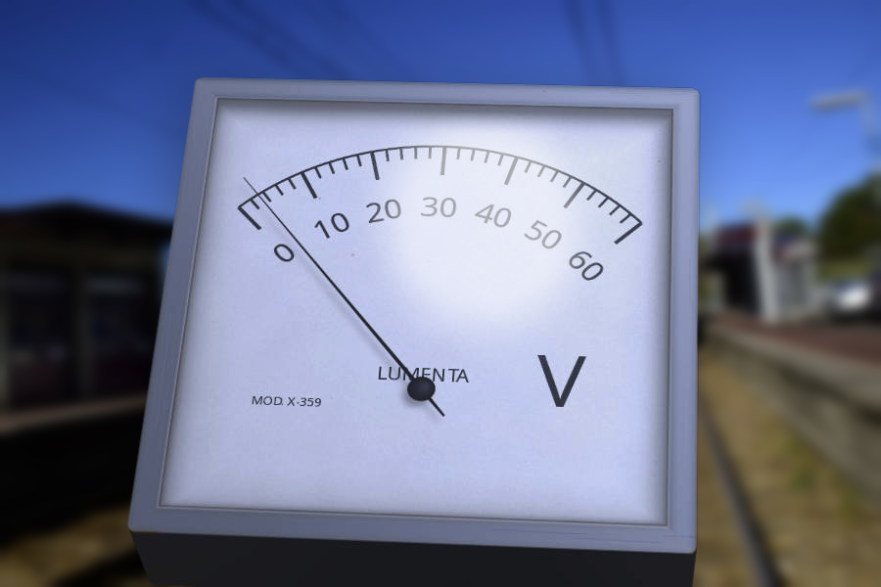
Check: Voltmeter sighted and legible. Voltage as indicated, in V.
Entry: 3 V
